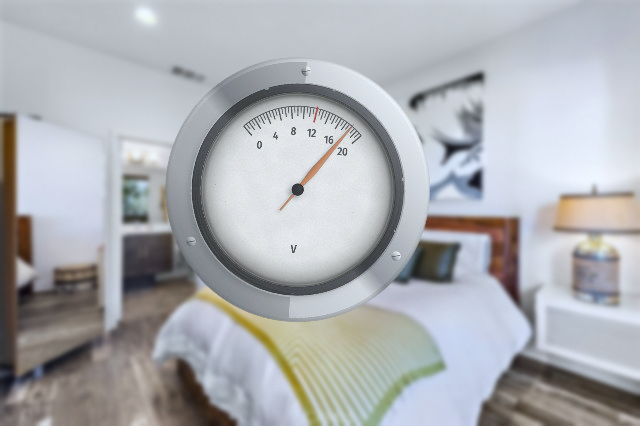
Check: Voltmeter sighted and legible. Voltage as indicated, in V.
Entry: 18 V
